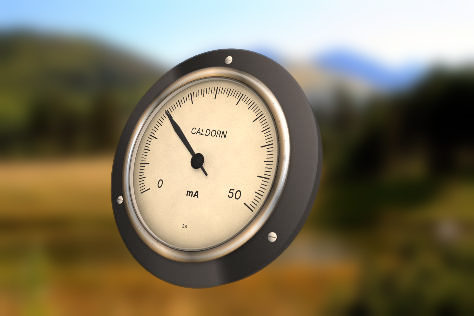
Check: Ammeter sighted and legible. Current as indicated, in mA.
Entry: 15 mA
